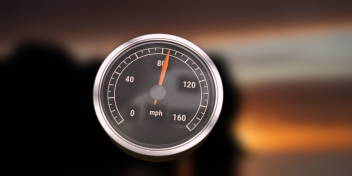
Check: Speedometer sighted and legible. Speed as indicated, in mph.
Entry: 85 mph
